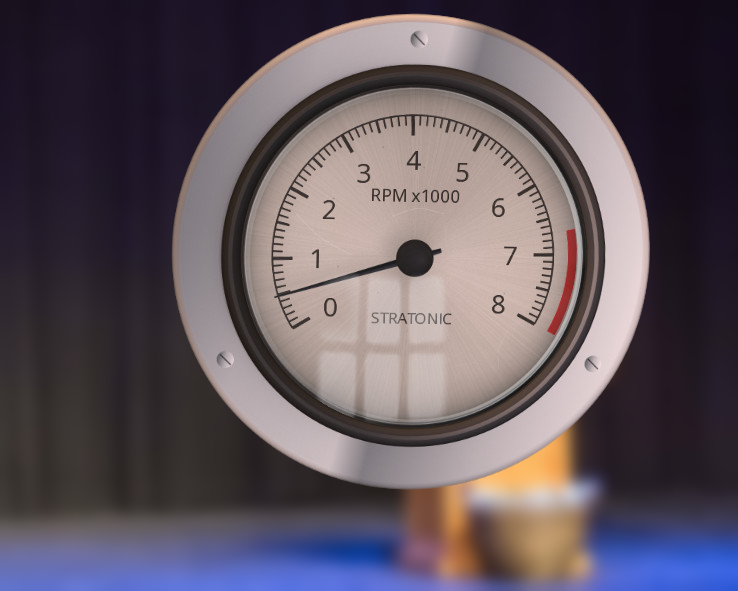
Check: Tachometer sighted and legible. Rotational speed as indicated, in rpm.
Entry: 500 rpm
